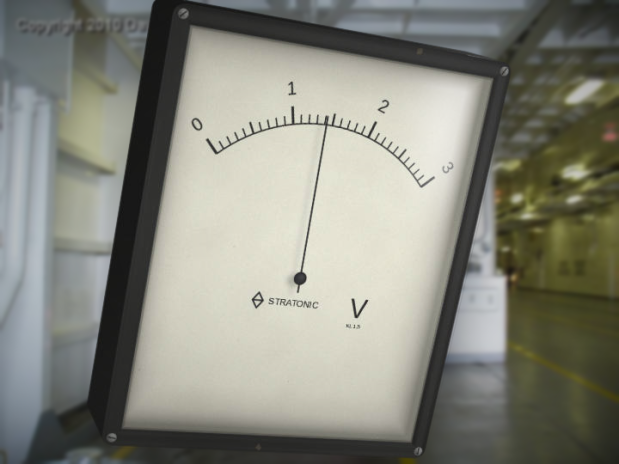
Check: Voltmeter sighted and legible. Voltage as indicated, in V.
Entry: 1.4 V
